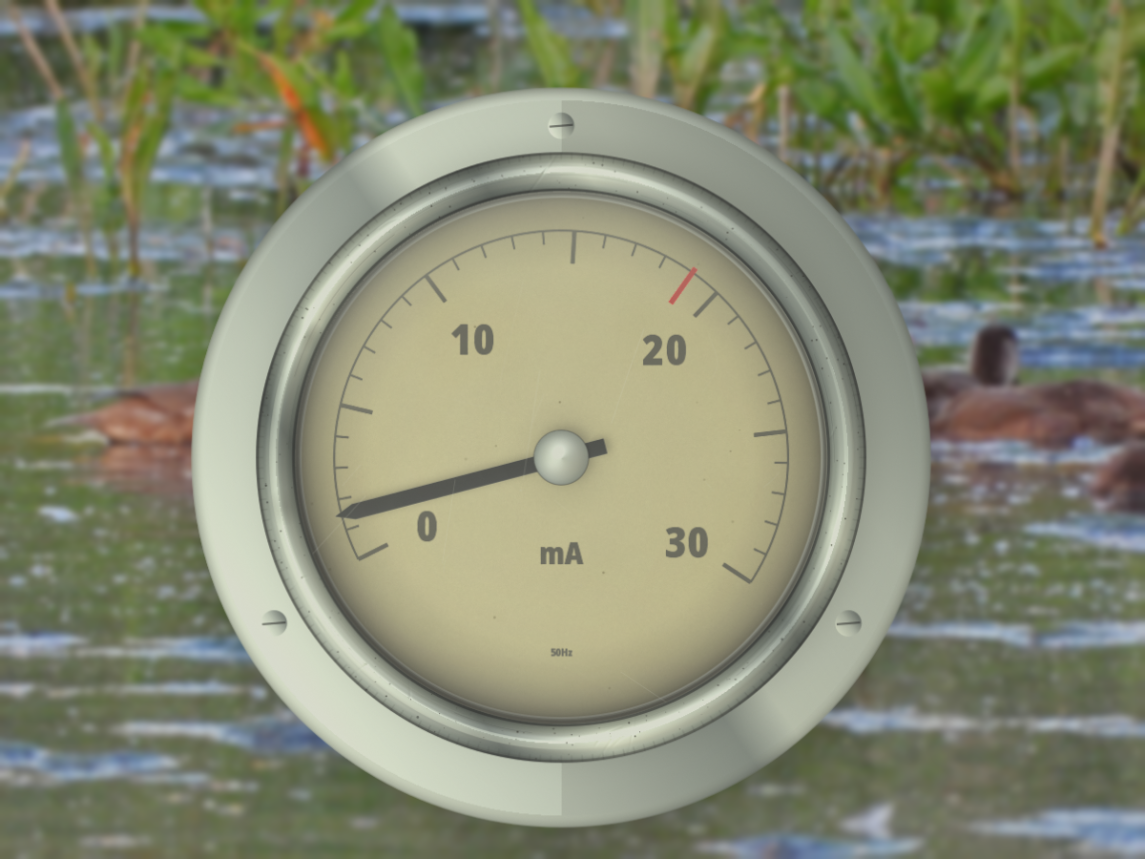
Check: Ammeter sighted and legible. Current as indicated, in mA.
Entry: 1.5 mA
